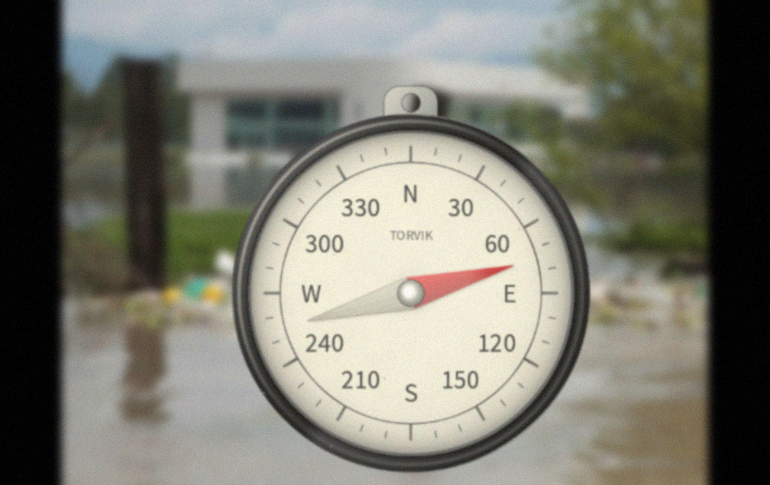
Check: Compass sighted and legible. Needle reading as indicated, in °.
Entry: 75 °
